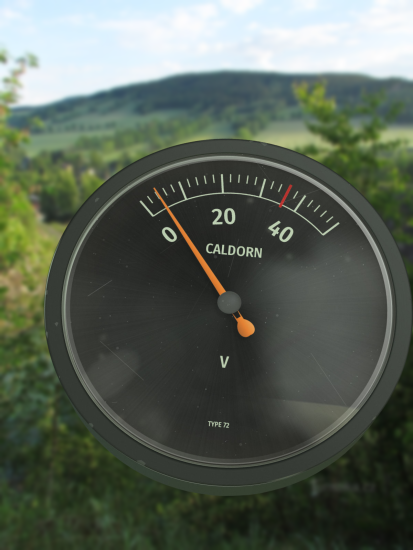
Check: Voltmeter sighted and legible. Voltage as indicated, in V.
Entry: 4 V
